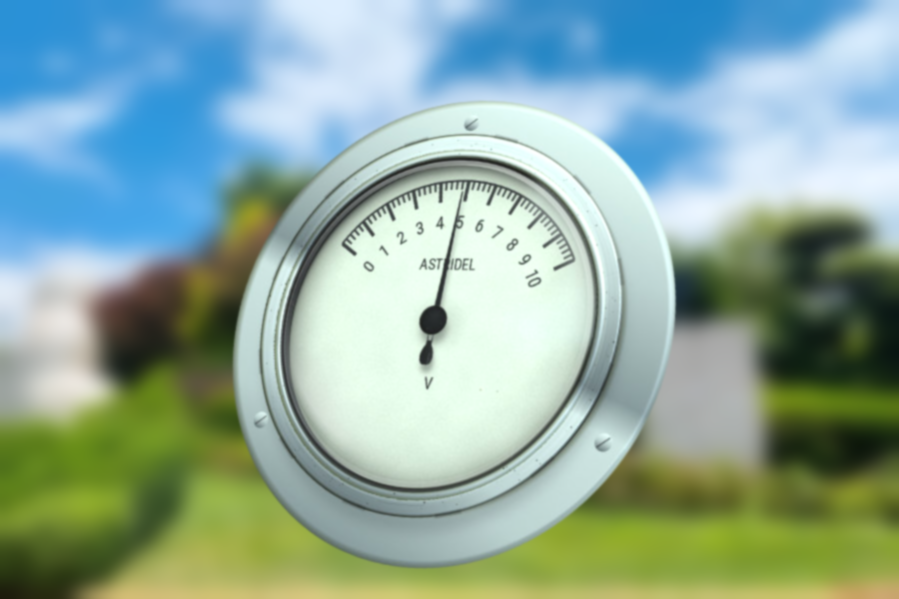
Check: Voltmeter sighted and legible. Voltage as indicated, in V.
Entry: 5 V
